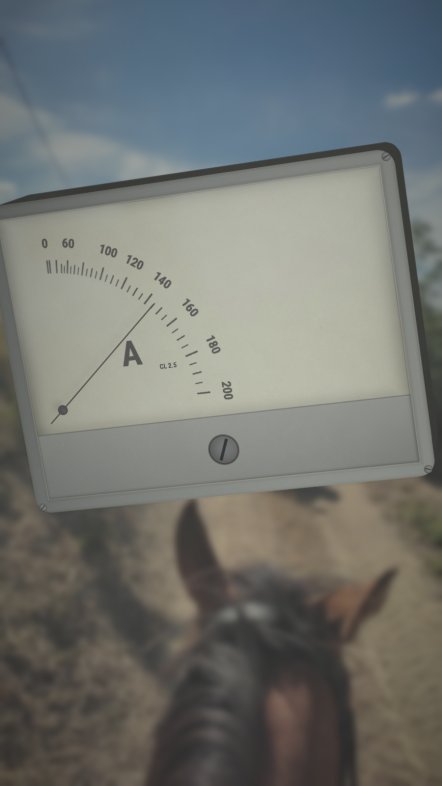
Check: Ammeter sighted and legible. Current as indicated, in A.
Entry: 145 A
